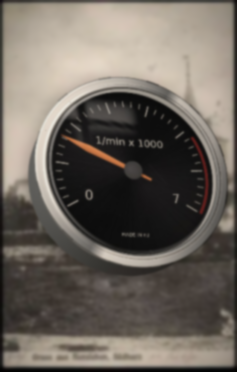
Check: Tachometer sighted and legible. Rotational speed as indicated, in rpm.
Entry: 1600 rpm
